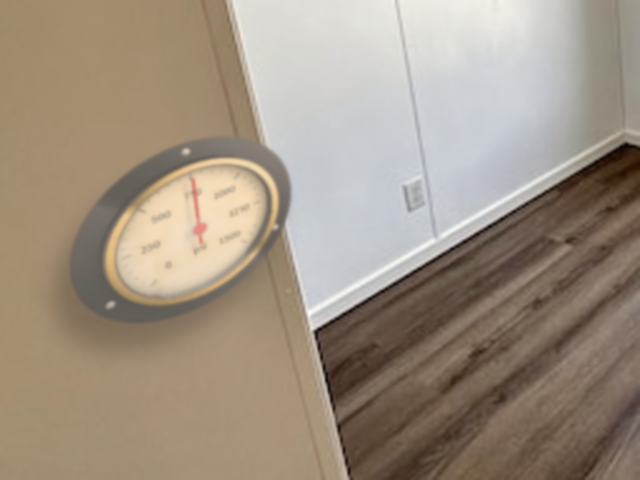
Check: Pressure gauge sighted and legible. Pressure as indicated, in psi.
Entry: 750 psi
